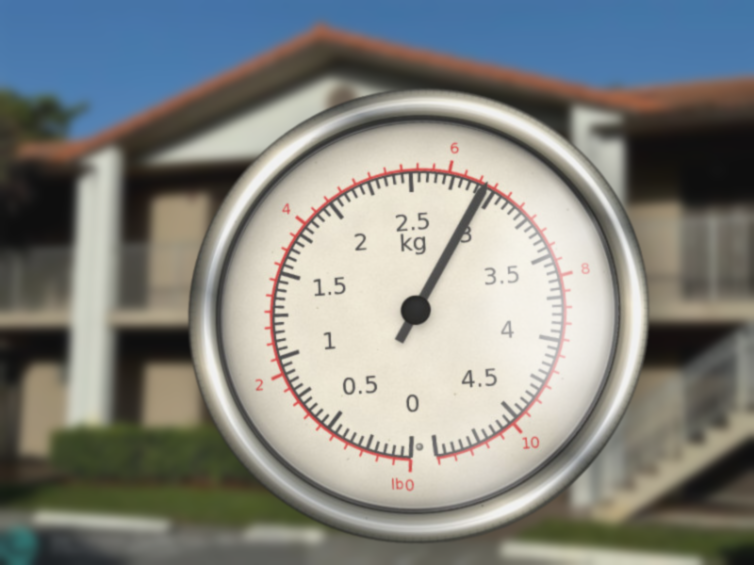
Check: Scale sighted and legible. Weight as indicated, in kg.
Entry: 2.95 kg
